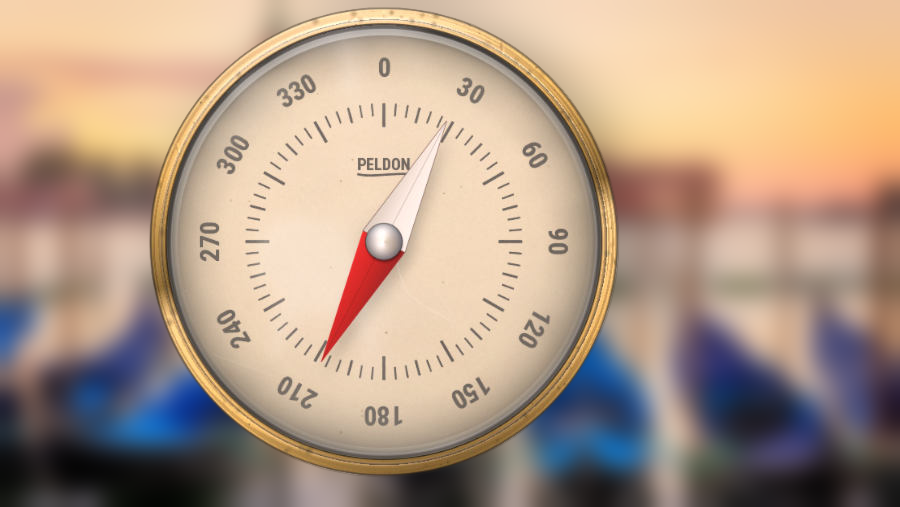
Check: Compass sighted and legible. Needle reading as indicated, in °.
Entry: 207.5 °
